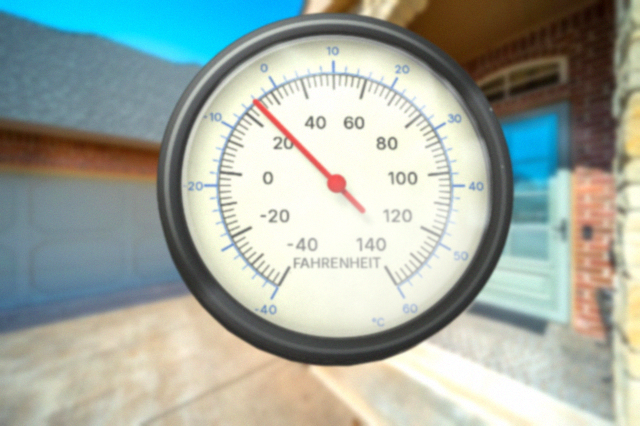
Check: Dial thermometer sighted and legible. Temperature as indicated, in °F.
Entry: 24 °F
